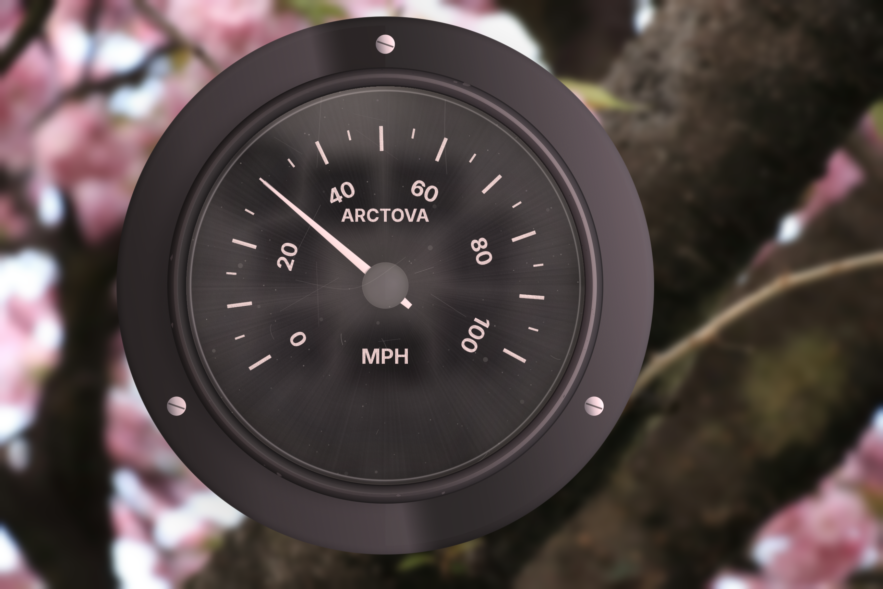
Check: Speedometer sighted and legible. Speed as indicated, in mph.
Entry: 30 mph
